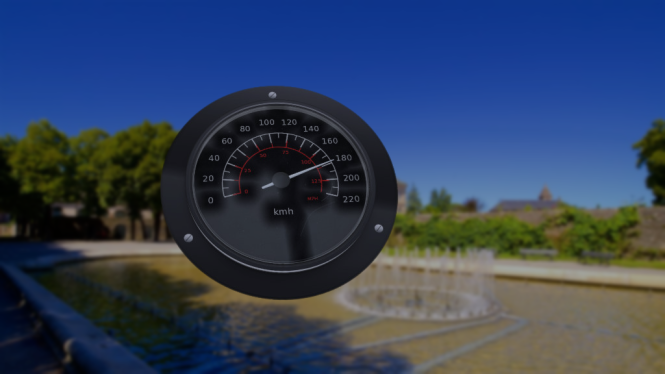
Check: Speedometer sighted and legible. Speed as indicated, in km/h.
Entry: 180 km/h
